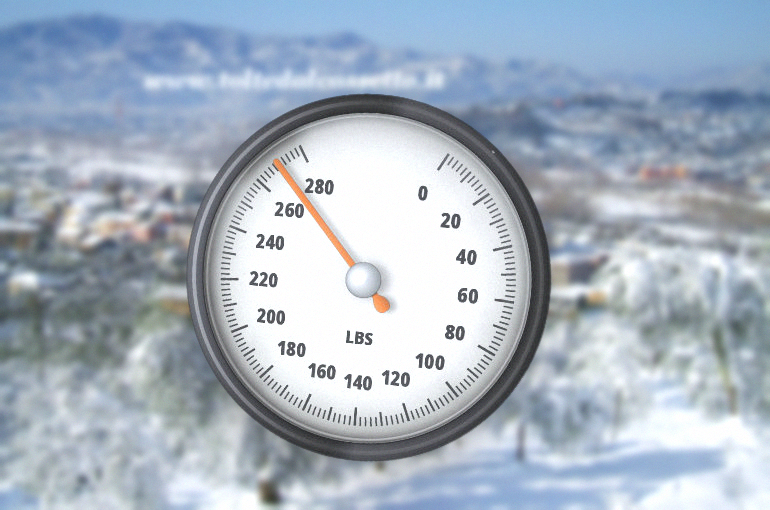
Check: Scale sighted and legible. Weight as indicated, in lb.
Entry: 270 lb
